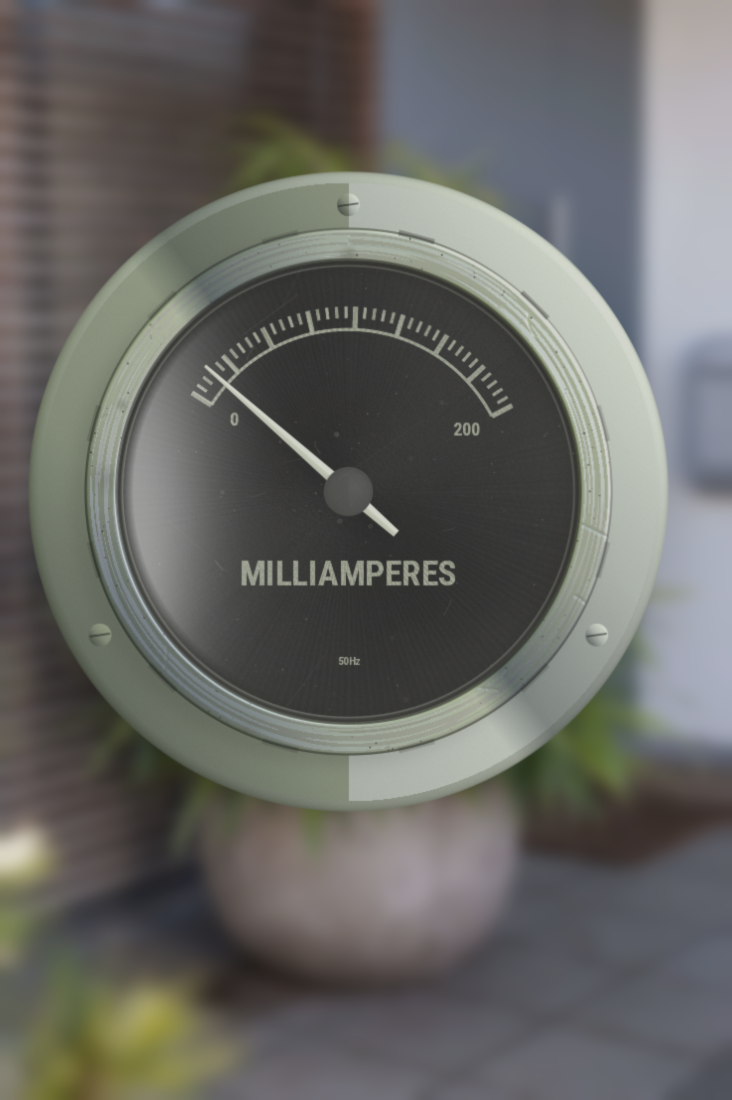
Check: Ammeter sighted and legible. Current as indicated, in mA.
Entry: 15 mA
